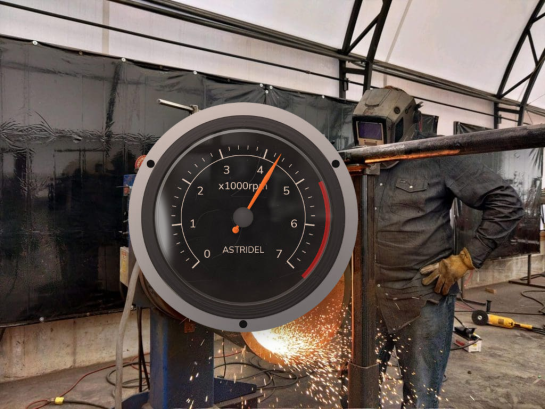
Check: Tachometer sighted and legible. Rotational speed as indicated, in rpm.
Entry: 4300 rpm
